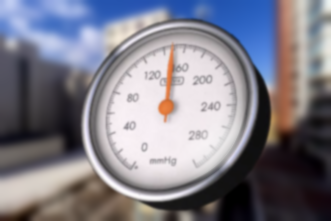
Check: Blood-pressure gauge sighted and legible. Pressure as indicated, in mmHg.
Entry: 150 mmHg
